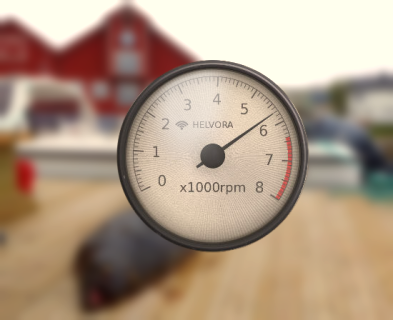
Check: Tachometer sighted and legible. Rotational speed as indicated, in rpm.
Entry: 5700 rpm
